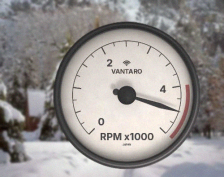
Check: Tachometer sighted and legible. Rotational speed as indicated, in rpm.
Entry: 4500 rpm
